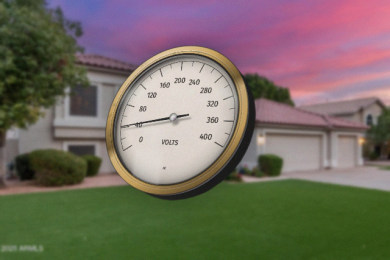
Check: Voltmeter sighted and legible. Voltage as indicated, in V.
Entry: 40 V
